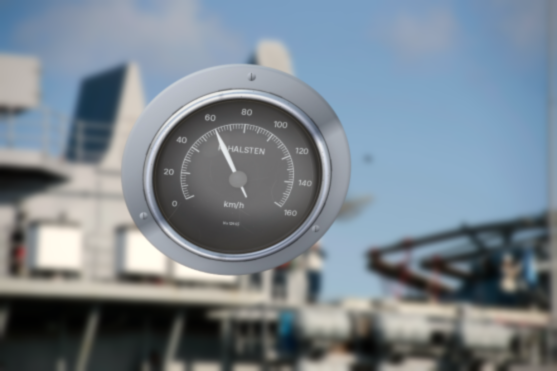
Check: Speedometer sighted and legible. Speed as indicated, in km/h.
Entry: 60 km/h
